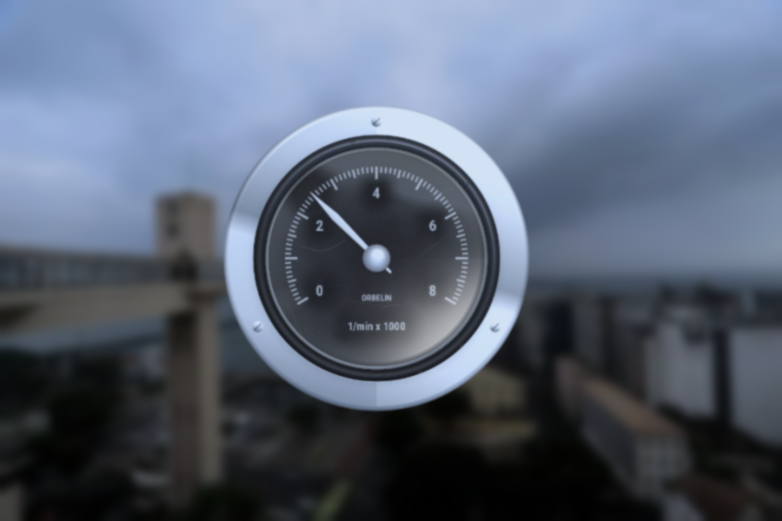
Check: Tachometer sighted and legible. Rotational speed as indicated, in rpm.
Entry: 2500 rpm
